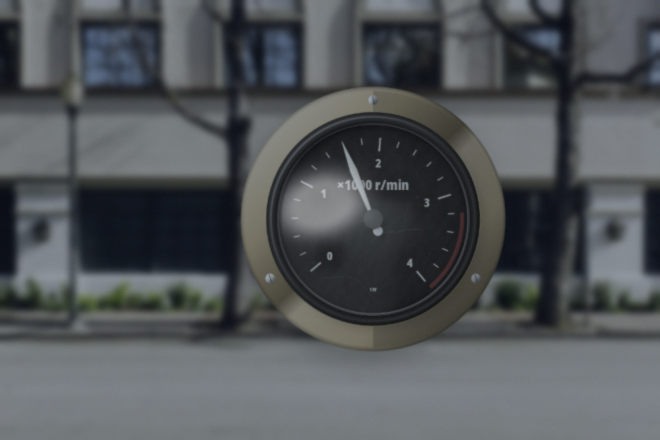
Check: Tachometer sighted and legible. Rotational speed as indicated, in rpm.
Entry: 1600 rpm
